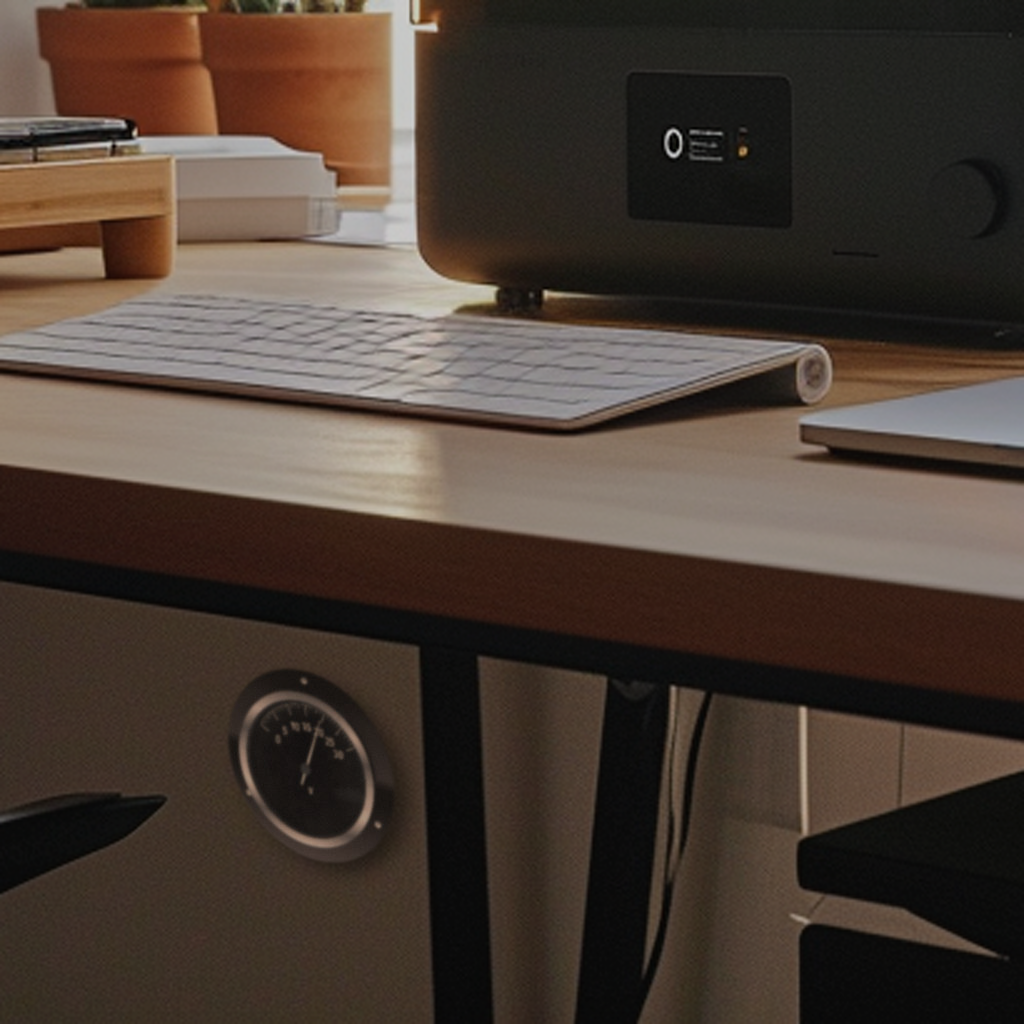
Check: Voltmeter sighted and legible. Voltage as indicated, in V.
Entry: 20 V
